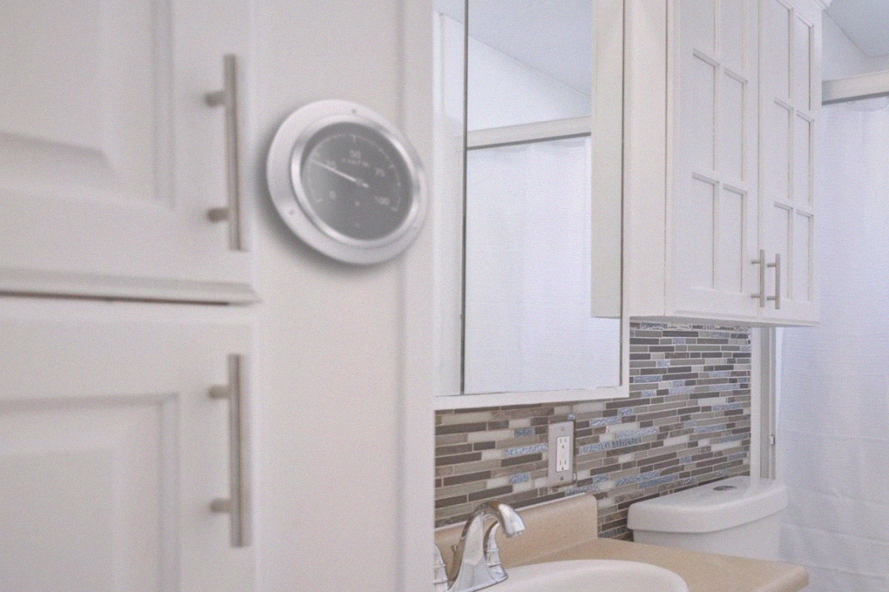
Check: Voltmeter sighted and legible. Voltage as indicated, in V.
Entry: 20 V
